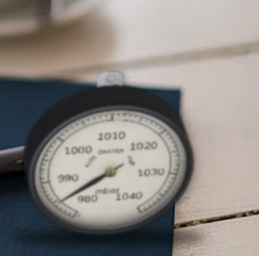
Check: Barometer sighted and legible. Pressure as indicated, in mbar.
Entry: 985 mbar
